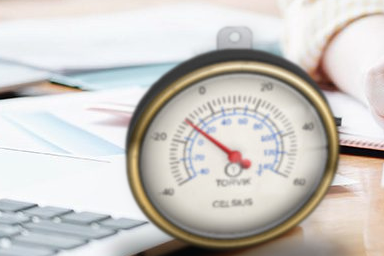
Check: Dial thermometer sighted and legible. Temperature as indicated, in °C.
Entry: -10 °C
